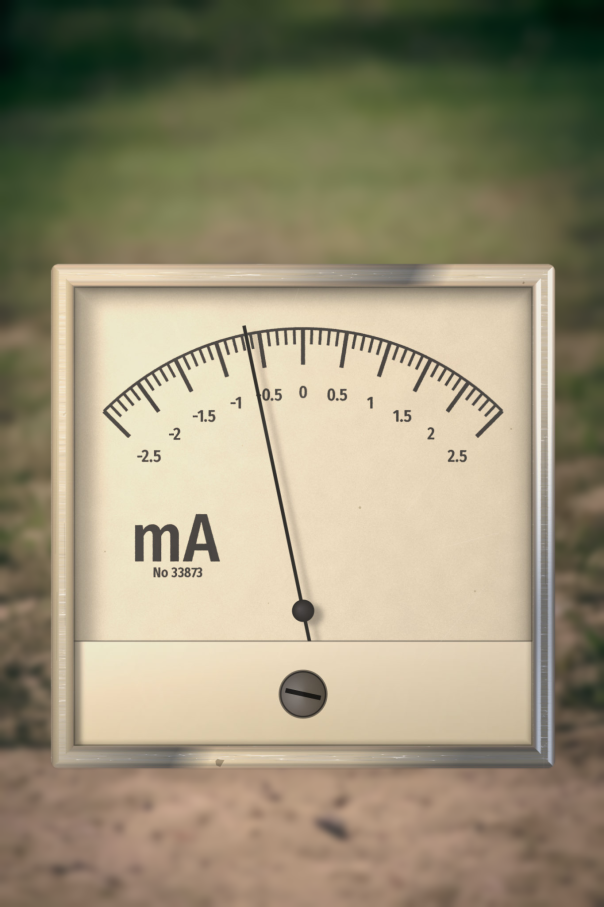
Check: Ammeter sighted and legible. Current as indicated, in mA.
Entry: -0.65 mA
